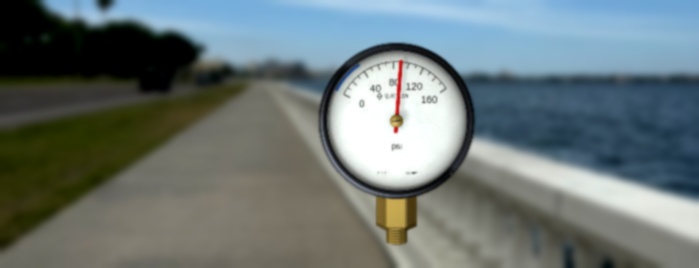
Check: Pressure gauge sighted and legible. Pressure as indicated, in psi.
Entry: 90 psi
